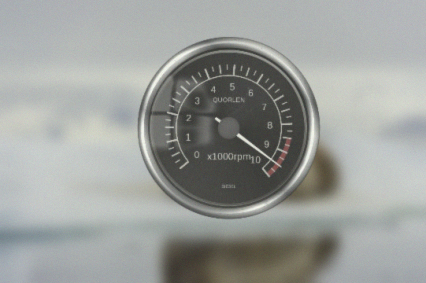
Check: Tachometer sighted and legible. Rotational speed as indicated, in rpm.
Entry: 9500 rpm
